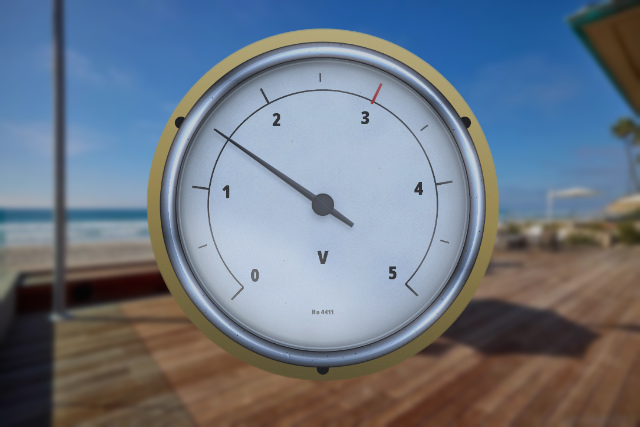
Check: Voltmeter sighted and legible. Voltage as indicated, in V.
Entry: 1.5 V
